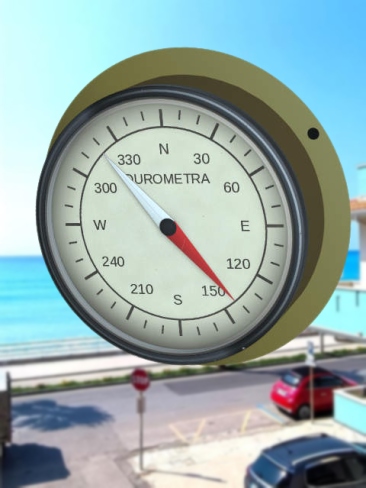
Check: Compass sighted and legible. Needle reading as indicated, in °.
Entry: 140 °
